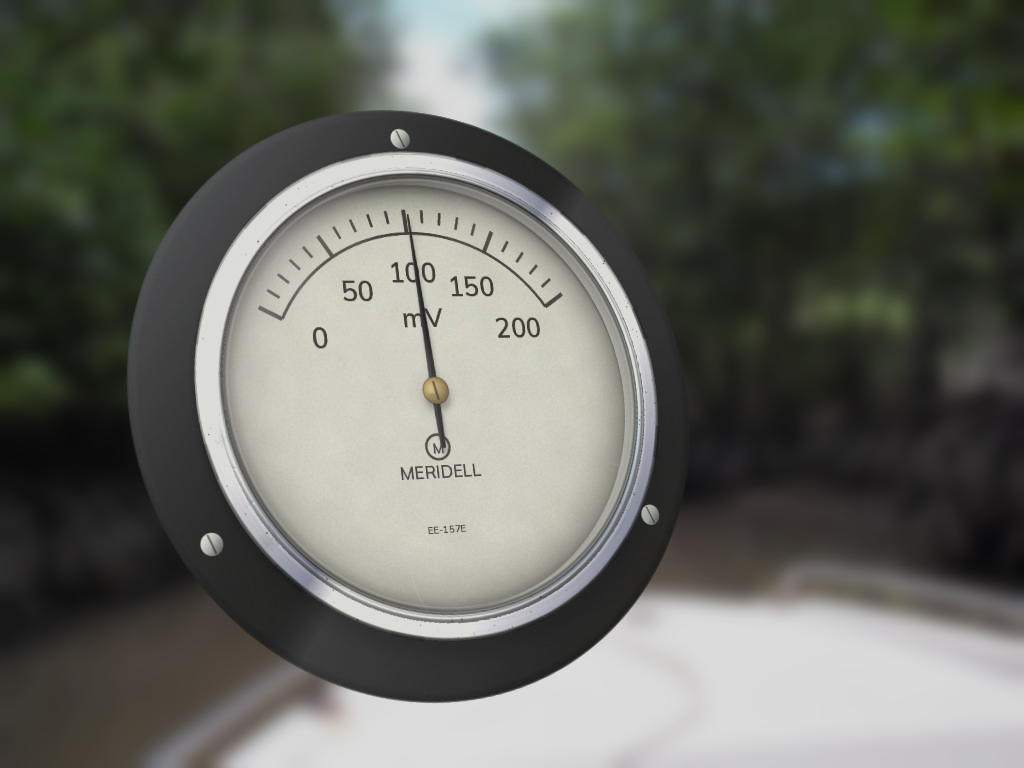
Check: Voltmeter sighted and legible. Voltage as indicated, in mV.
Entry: 100 mV
